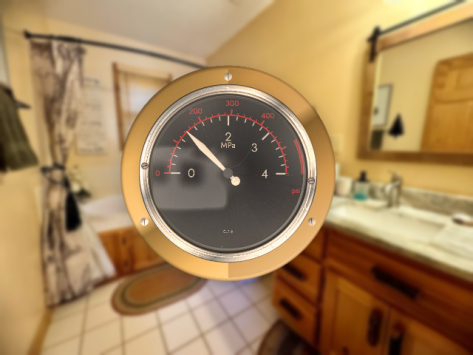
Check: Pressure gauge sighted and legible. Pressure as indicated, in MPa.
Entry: 1 MPa
